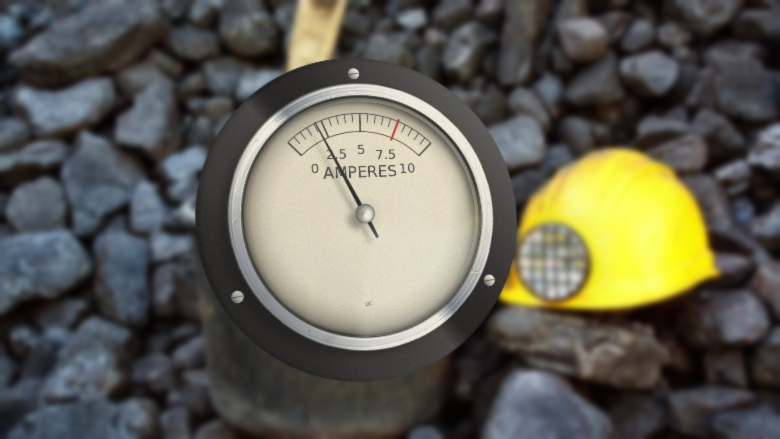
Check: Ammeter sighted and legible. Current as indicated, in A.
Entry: 2 A
